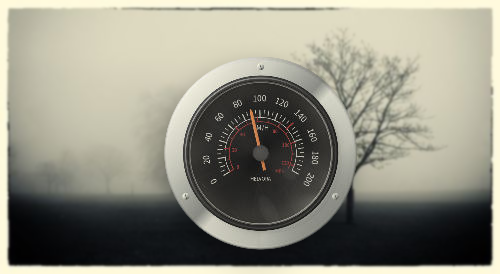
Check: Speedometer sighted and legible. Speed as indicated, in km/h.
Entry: 90 km/h
